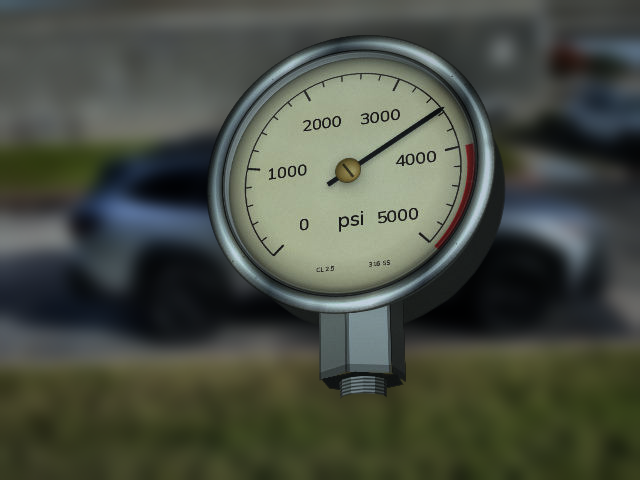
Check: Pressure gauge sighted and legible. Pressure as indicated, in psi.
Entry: 3600 psi
